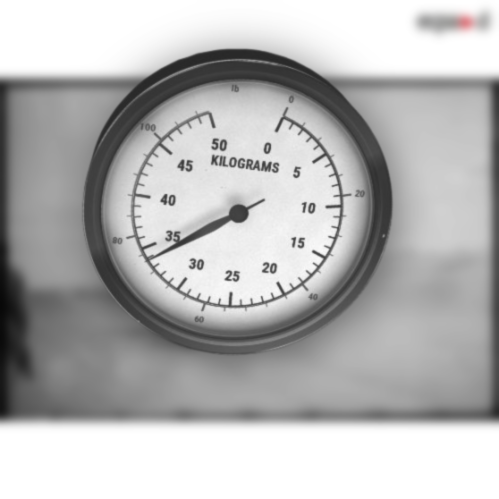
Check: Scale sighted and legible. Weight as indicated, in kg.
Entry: 34 kg
